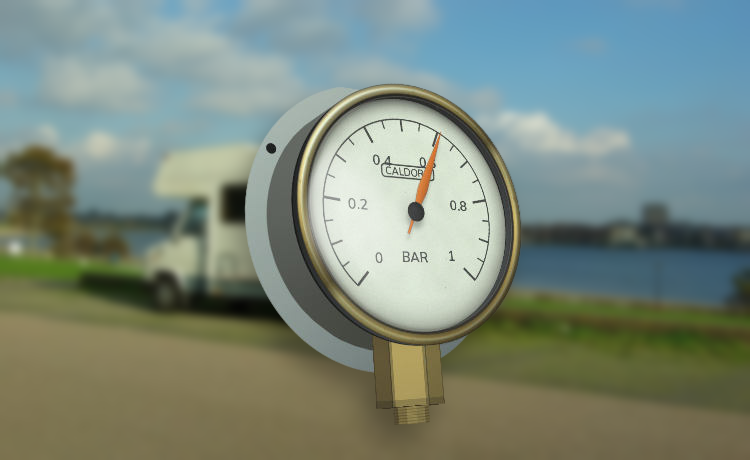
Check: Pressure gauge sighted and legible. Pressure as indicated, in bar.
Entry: 0.6 bar
